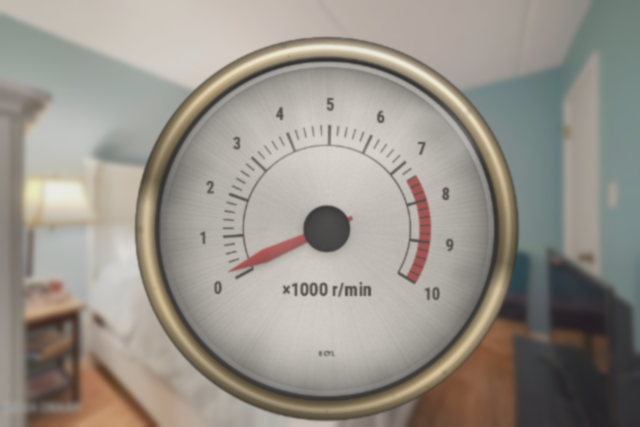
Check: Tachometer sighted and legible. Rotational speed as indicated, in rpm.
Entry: 200 rpm
